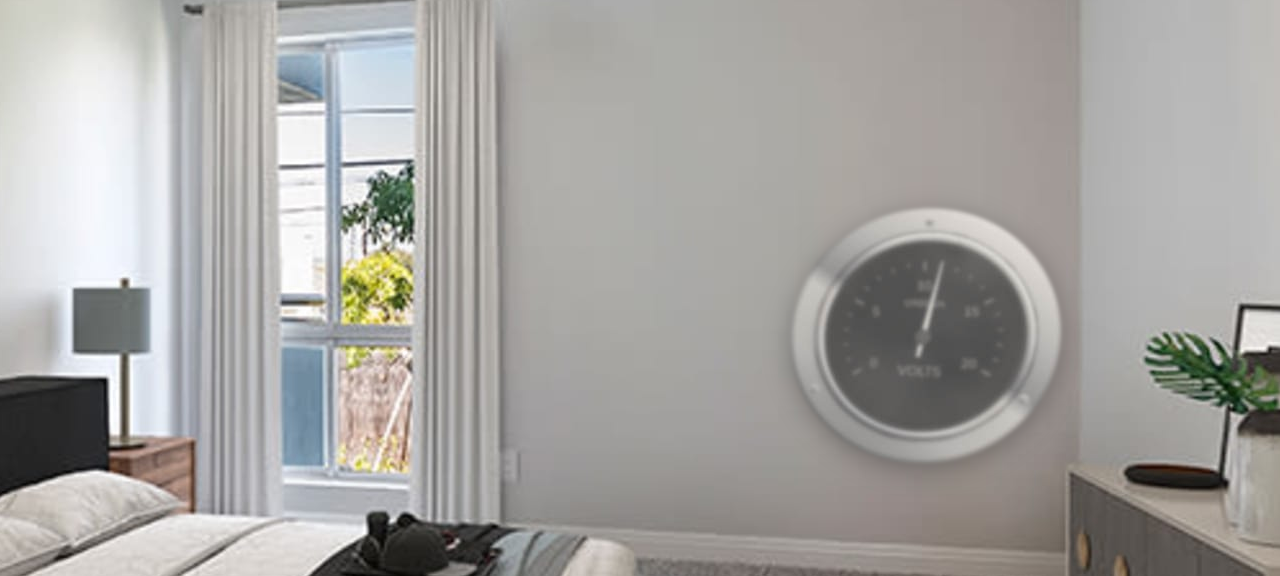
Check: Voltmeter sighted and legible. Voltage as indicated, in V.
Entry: 11 V
